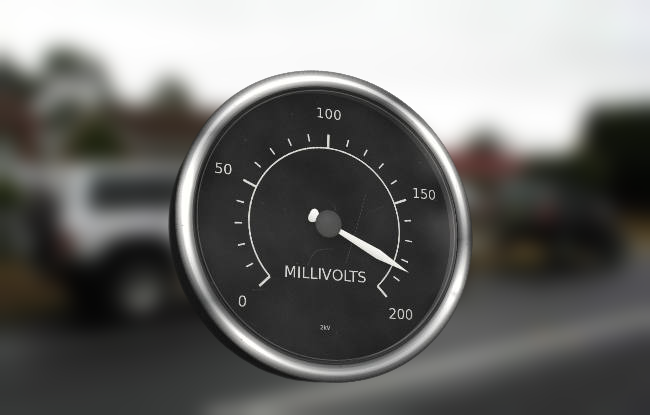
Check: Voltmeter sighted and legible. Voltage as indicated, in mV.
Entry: 185 mV
